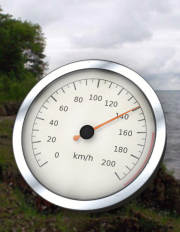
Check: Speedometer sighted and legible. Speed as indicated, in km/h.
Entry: 140 km/h
